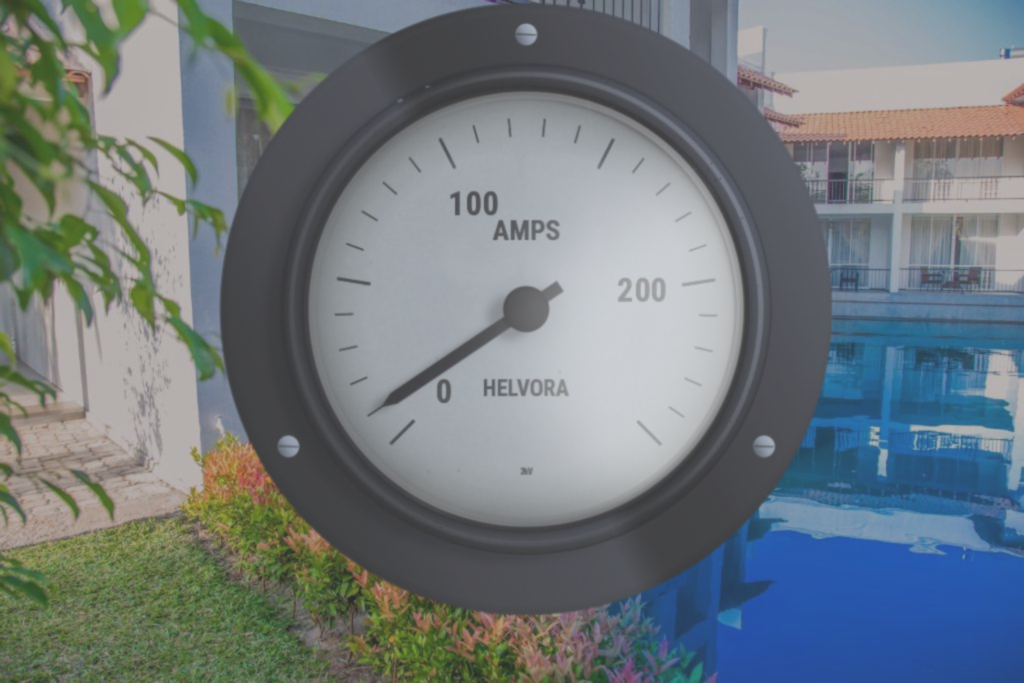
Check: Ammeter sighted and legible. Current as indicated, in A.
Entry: 10 A
